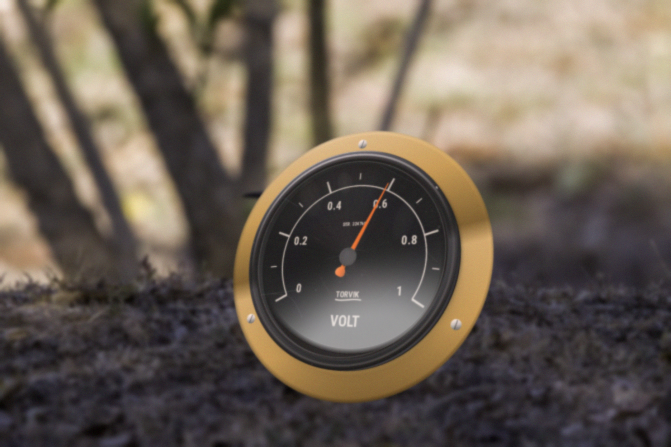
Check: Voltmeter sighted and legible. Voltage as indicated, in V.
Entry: 0.6 V
